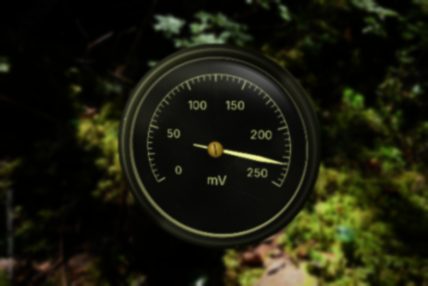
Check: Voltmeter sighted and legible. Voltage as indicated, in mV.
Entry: 230 mV
